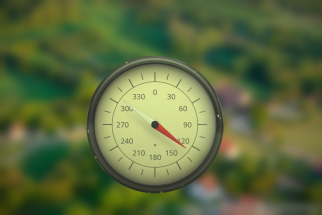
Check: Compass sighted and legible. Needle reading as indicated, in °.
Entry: 127.5 °
